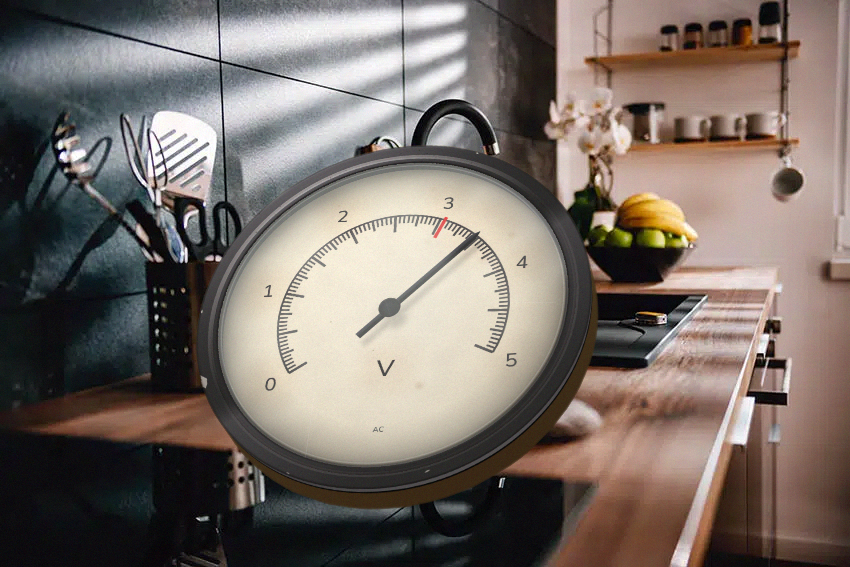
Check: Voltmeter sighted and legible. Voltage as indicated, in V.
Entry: 3.5 V
